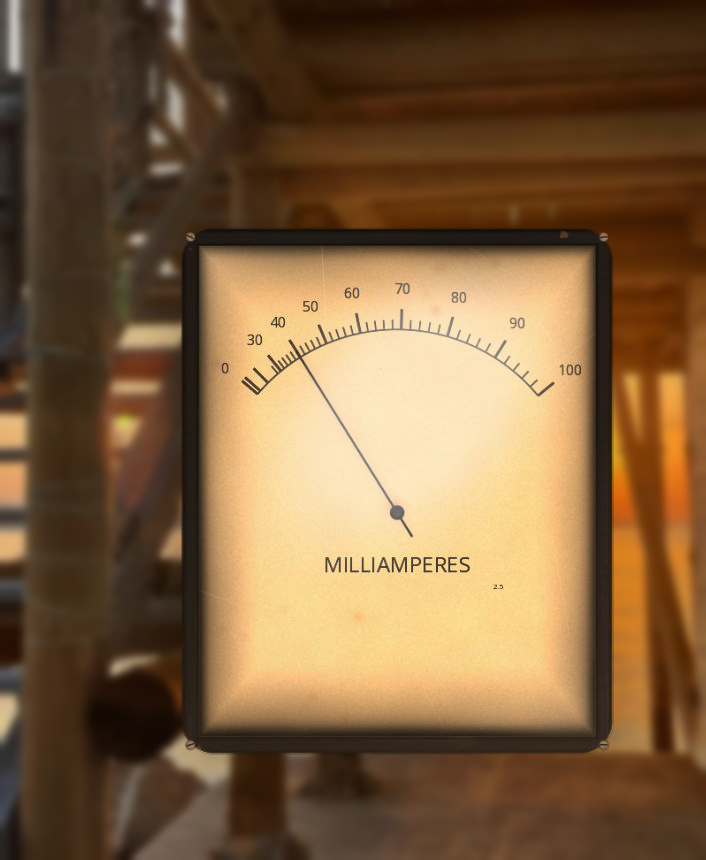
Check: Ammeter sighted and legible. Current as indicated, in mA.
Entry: 40 mA
